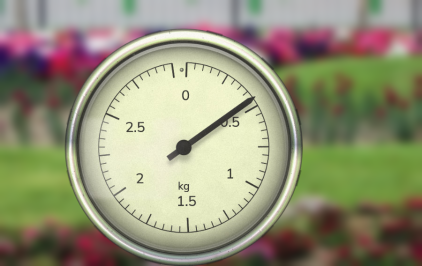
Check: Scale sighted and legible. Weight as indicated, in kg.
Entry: 0.45 kg
